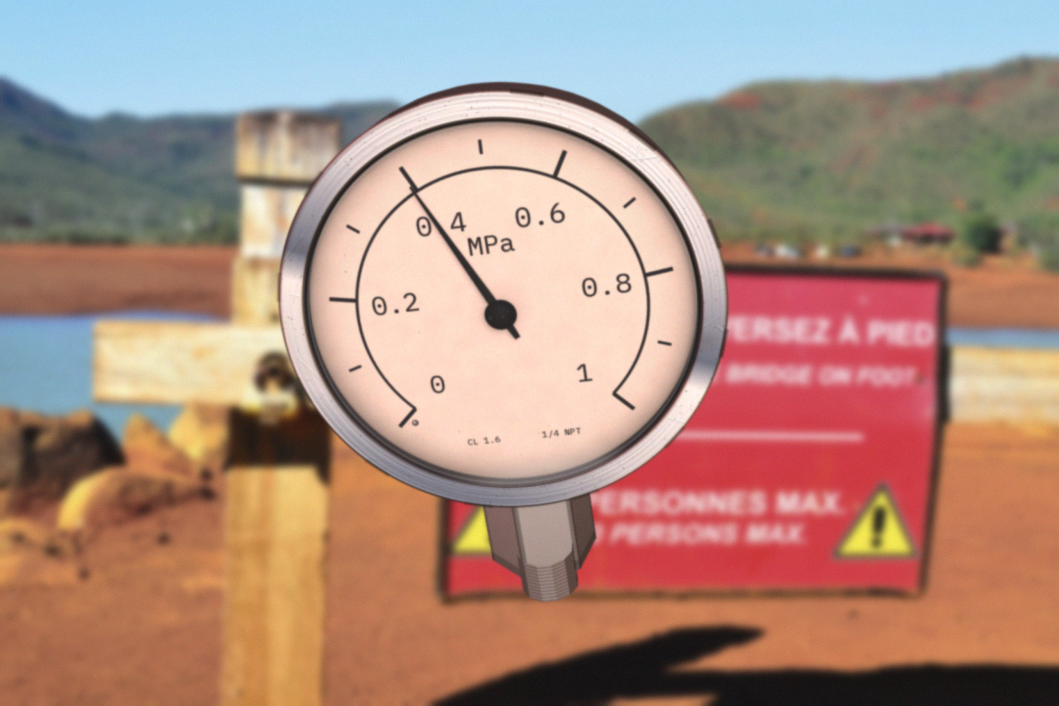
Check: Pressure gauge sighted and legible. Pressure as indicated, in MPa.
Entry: 0.4 MPa
